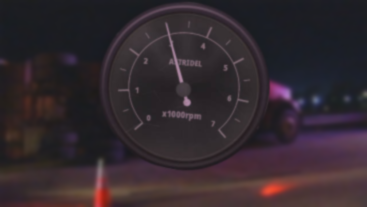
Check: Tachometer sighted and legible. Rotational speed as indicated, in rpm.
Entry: 3000 rpm
